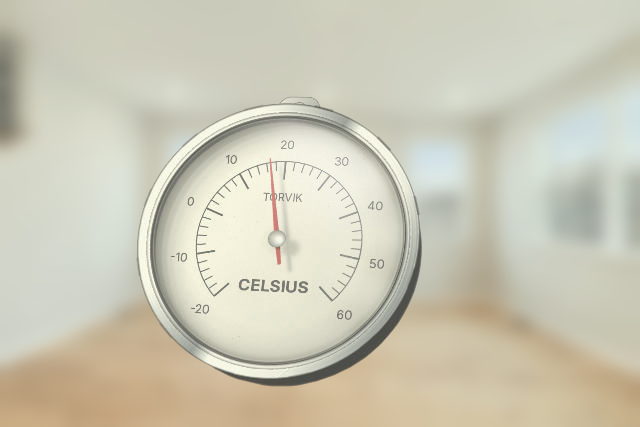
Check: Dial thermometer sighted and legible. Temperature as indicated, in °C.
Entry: 17 °C
